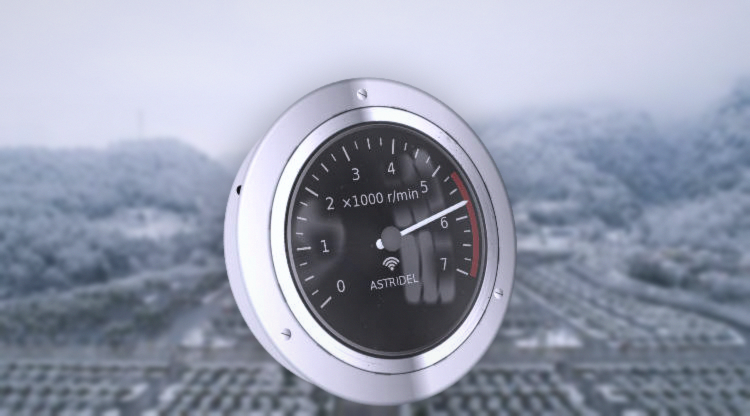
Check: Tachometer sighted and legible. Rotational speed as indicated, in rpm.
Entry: 5750 rpm
